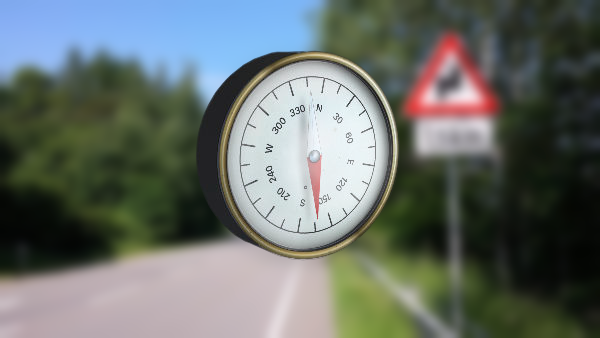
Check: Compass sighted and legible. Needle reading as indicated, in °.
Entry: 165 °
